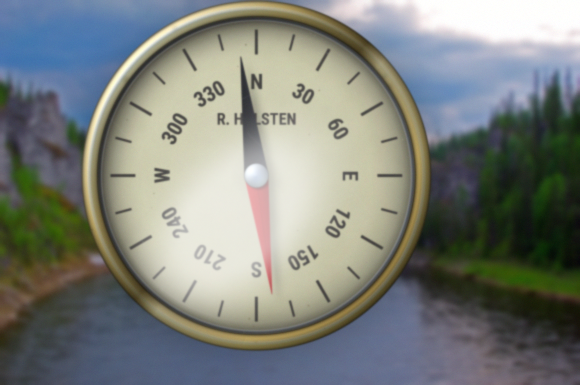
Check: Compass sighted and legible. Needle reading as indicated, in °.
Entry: 172.5 °
